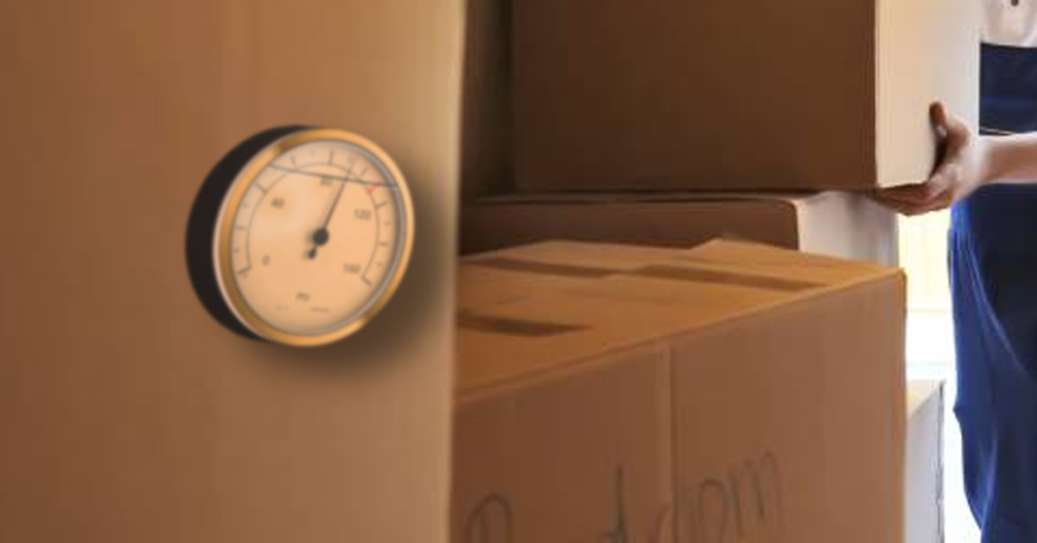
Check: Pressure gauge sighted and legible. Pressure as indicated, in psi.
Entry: 90 psi
